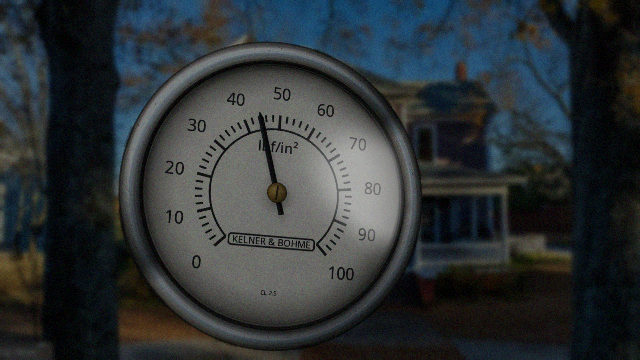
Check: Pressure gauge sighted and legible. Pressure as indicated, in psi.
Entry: 44 psi
